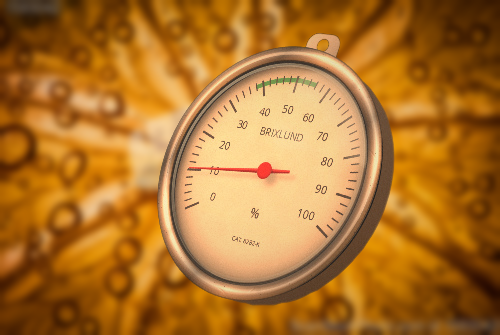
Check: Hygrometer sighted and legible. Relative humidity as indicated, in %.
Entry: 10 %
